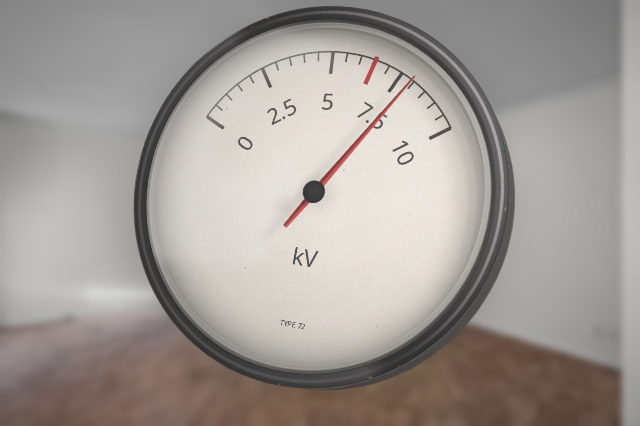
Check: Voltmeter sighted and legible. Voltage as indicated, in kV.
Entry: 8 kV
